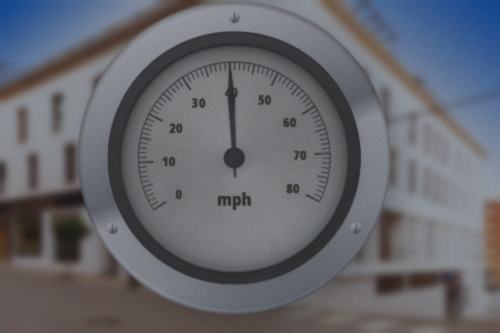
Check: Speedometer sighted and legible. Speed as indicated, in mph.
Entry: 40 mph
